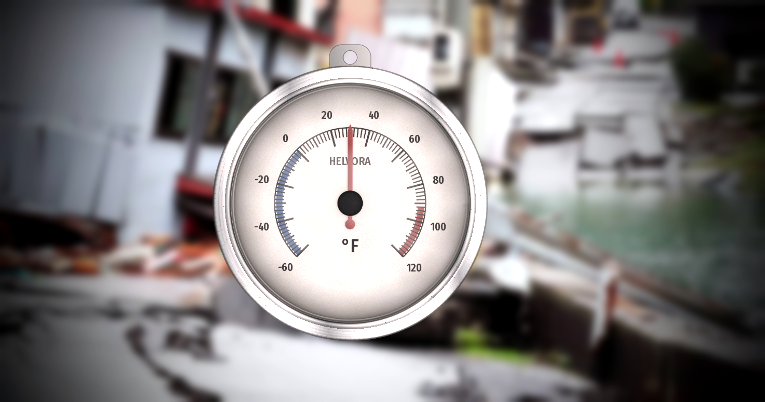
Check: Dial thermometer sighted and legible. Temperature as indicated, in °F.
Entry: 30 °F
